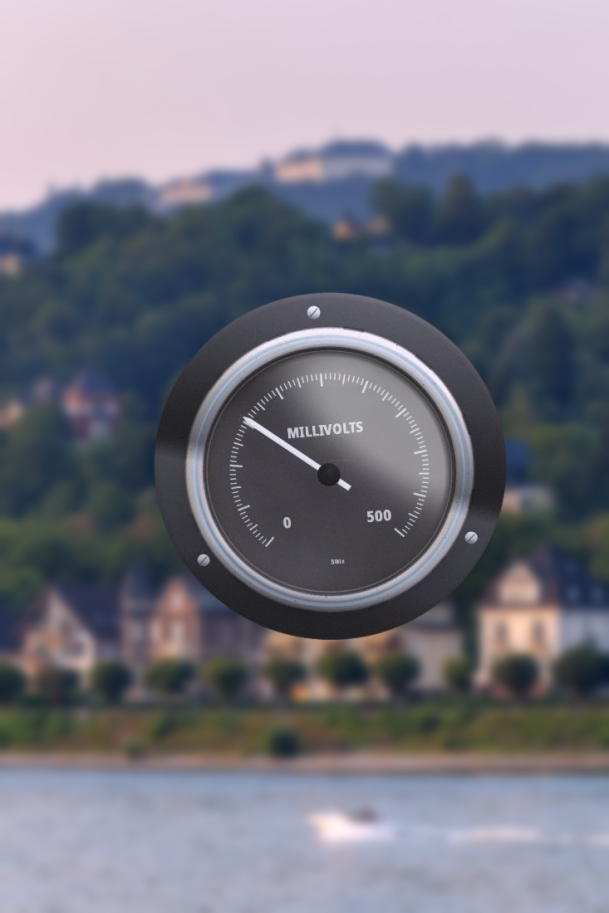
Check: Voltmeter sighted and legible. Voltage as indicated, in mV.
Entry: 155 mV
